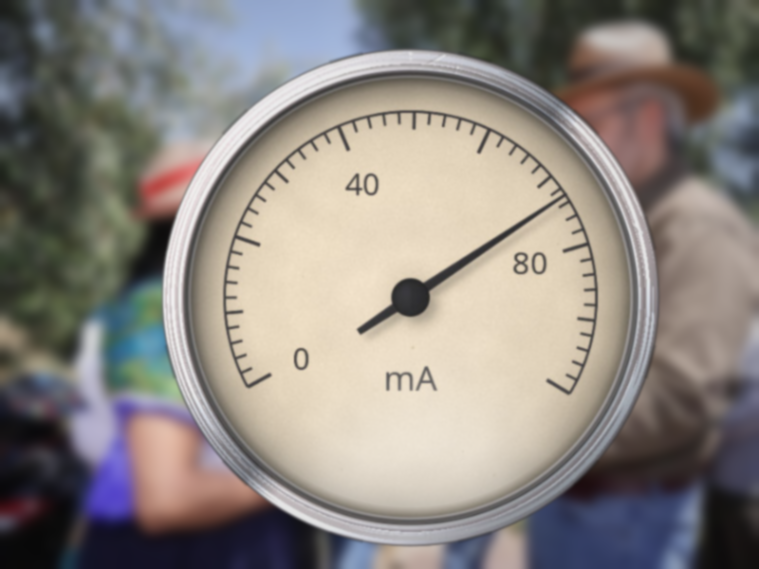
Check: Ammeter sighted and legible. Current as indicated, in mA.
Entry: 73 mA
